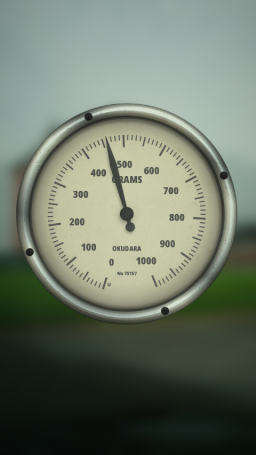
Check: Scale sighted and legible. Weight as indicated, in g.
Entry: 460 g
